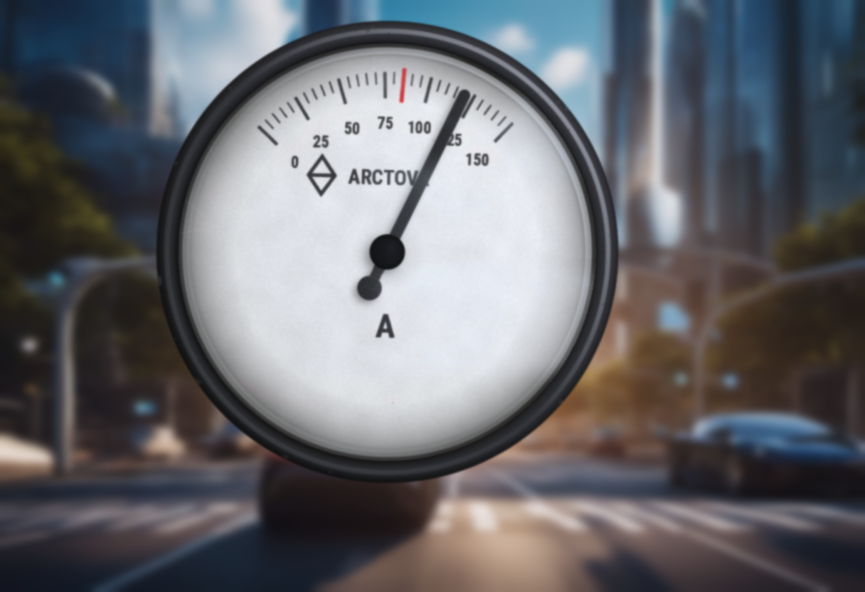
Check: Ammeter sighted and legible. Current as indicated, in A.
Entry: 120 A
